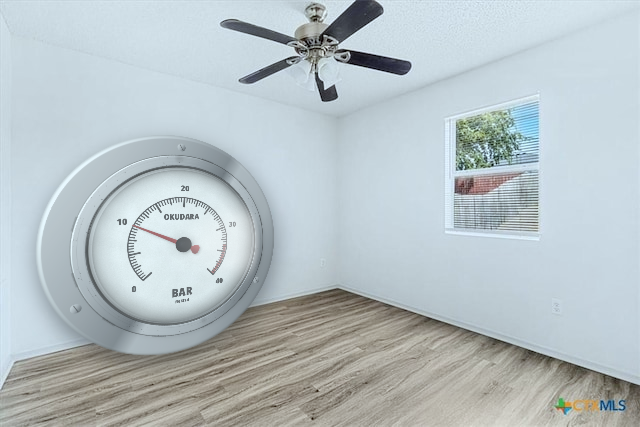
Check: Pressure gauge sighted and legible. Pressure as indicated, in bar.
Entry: 10 bar
